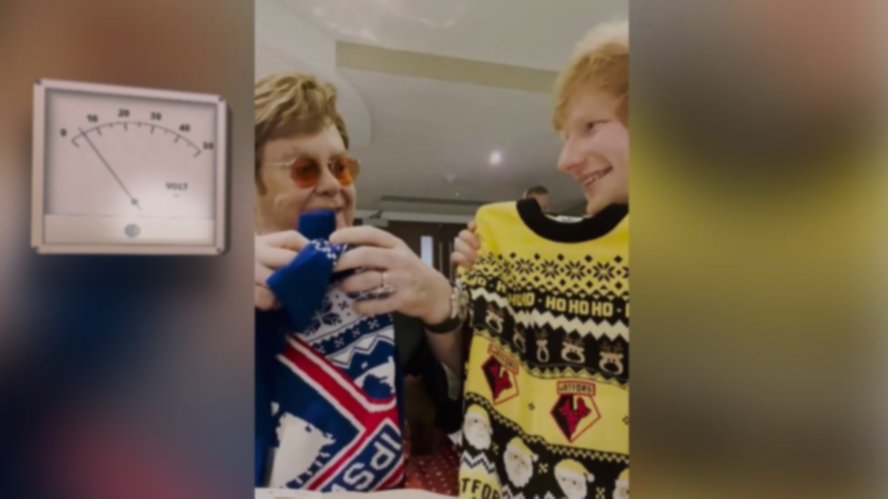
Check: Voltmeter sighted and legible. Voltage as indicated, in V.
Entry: 5 V
